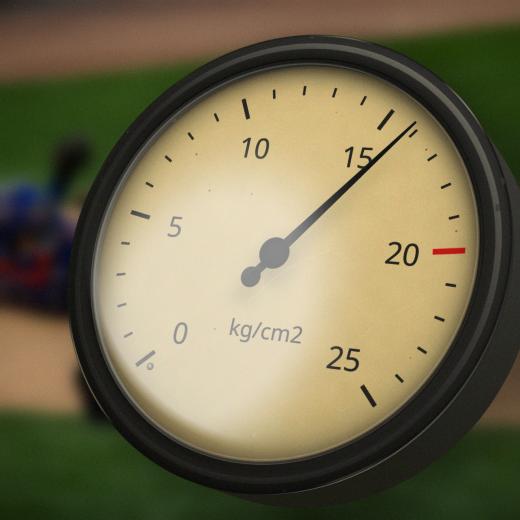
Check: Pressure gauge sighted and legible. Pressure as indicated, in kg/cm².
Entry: 16 kg/cm²
